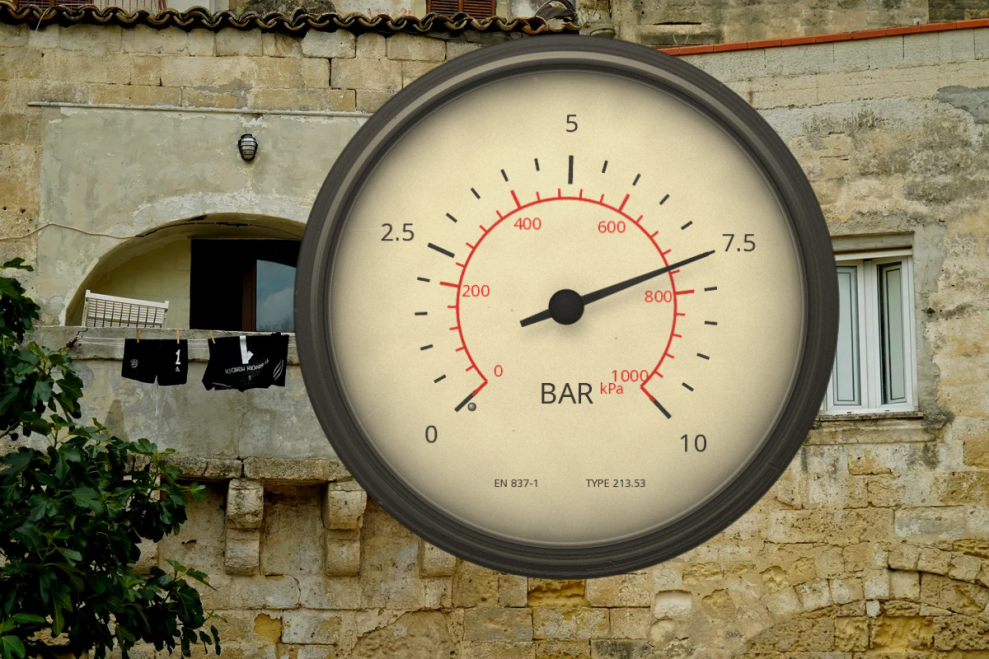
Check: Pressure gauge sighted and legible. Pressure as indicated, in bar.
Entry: 7.5 bar
